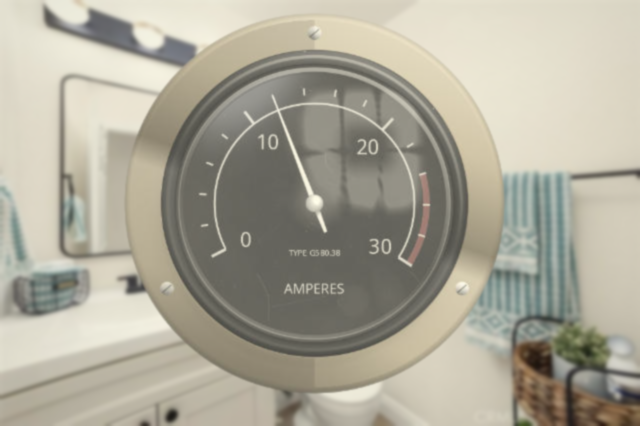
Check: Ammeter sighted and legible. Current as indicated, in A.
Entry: 12 A
